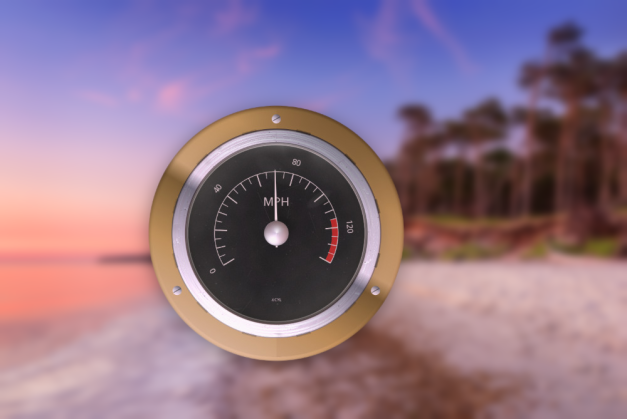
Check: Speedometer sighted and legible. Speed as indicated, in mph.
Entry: 70 mph
